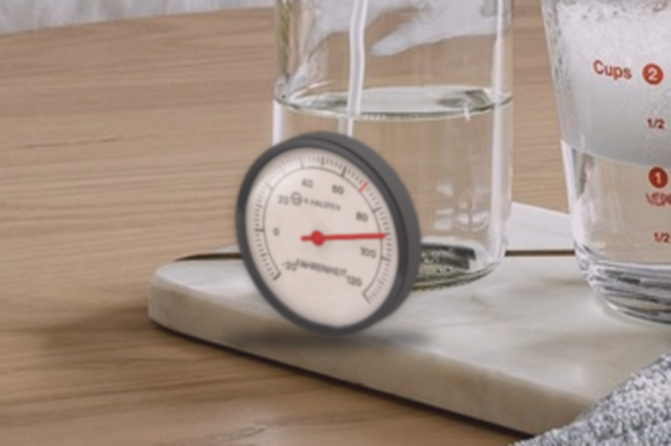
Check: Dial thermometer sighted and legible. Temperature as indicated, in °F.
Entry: 90 °F
